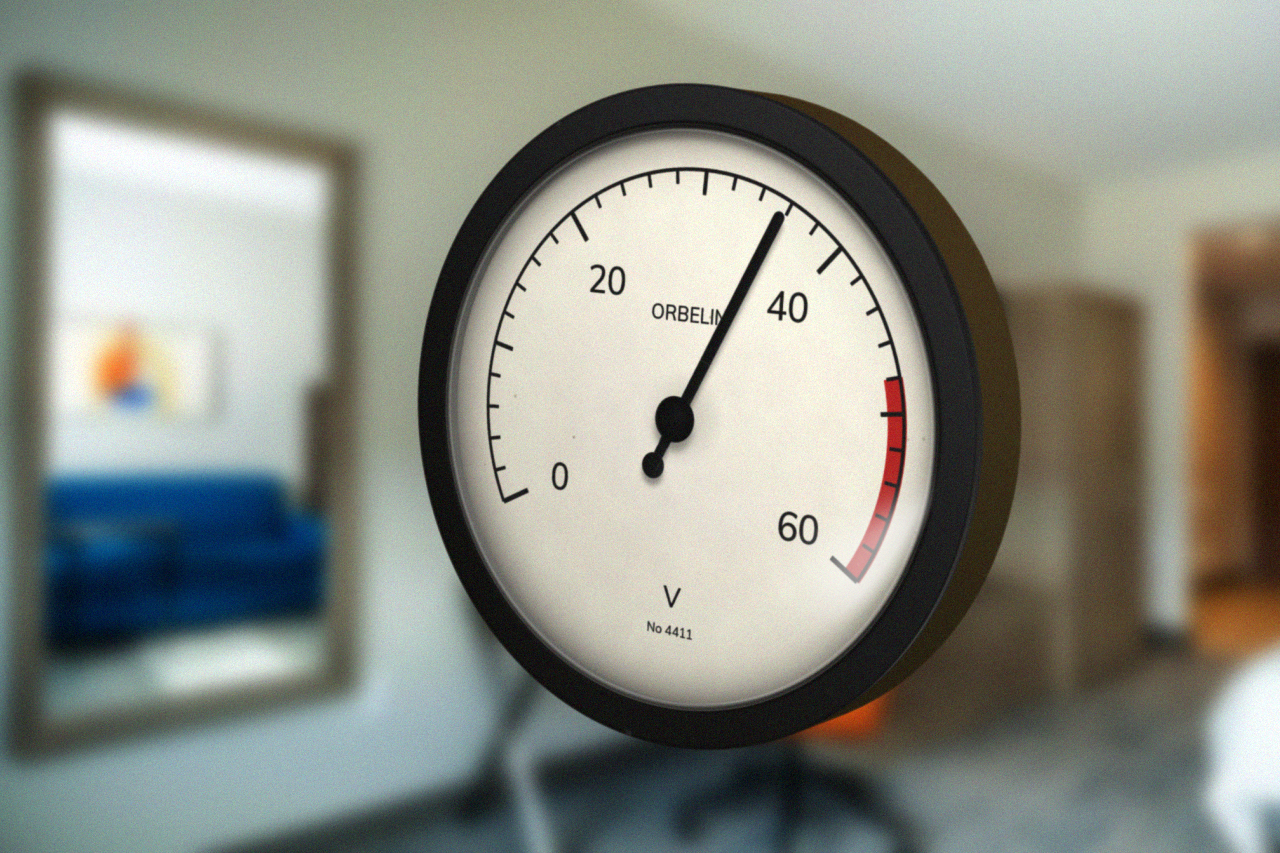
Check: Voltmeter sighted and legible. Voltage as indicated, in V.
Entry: 36 V
